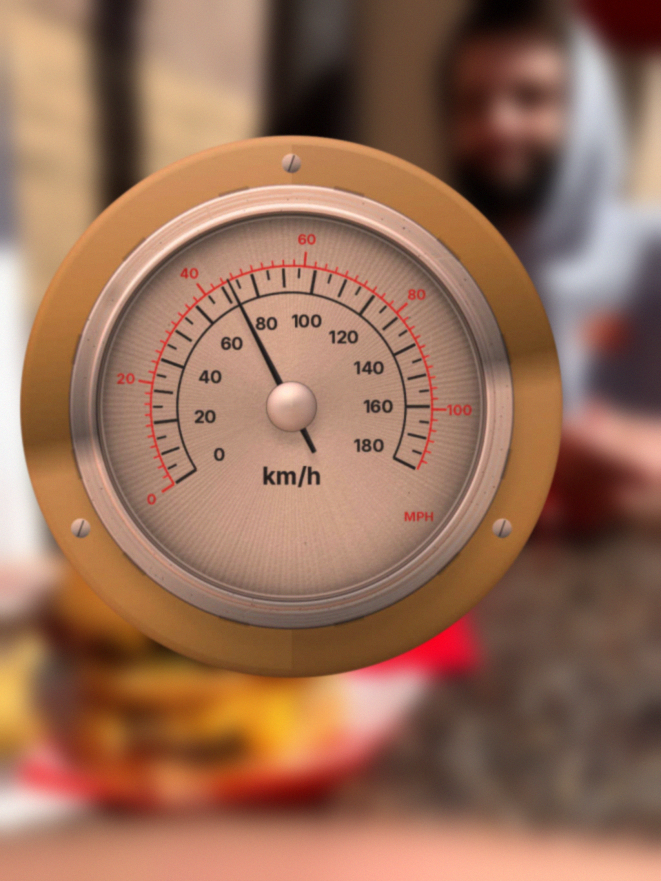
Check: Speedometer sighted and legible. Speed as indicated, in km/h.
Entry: 72.5 km/h
